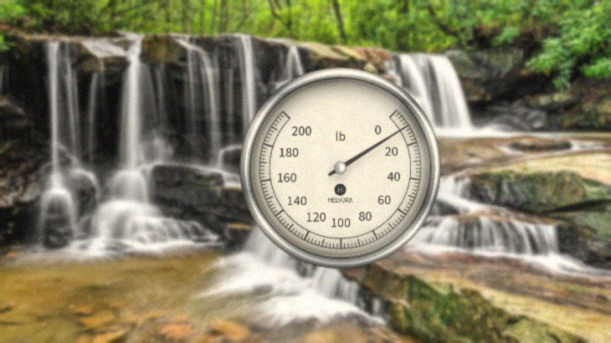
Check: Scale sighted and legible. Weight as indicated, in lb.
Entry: 10 lb
